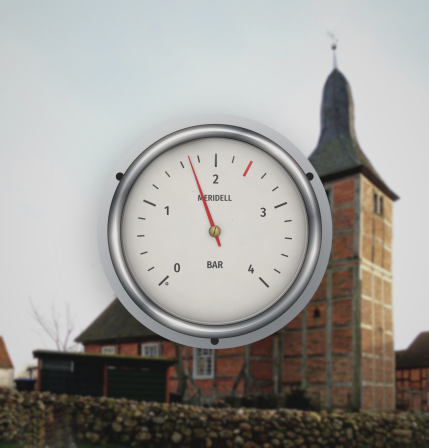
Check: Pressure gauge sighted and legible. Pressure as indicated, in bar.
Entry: 1.7 bar
